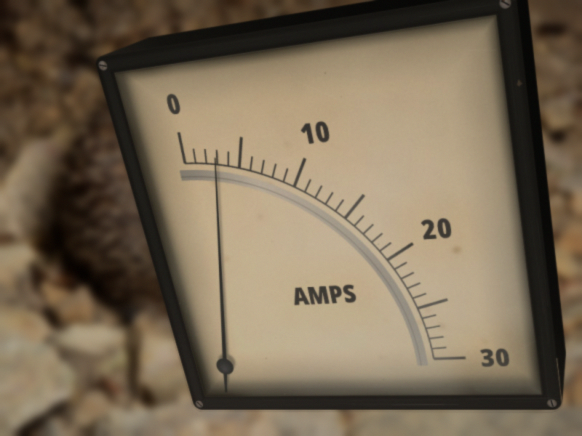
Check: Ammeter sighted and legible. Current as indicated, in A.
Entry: 3 A
